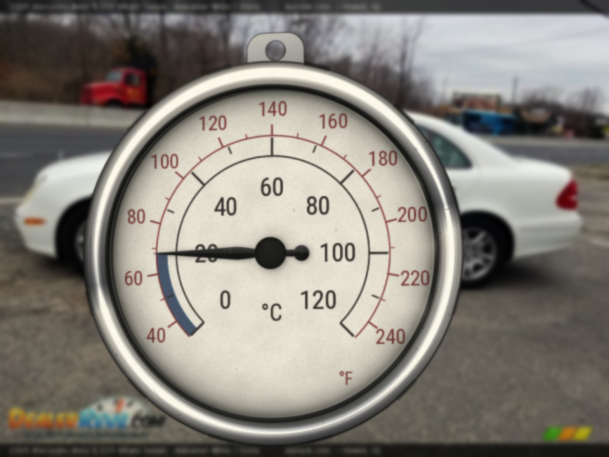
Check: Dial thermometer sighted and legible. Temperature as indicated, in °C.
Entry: 20 °C
